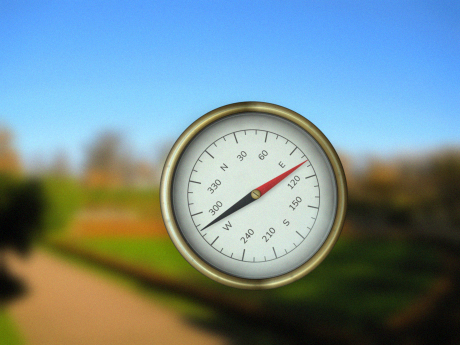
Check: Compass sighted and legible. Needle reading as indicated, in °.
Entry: 105 °
